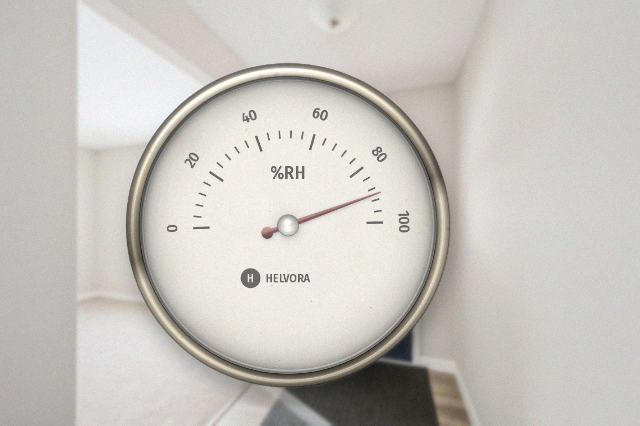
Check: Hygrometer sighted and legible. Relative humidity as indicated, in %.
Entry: 90 %
